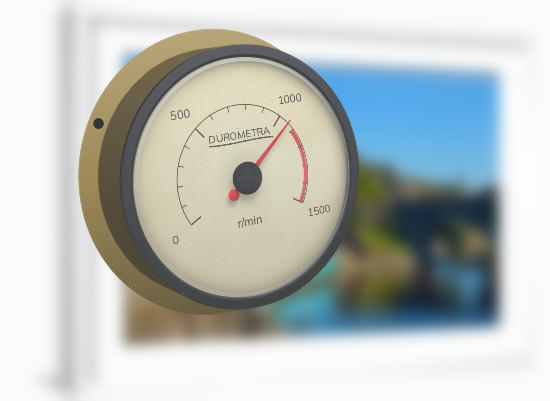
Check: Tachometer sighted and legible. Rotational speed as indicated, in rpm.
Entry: 1050 rpm
